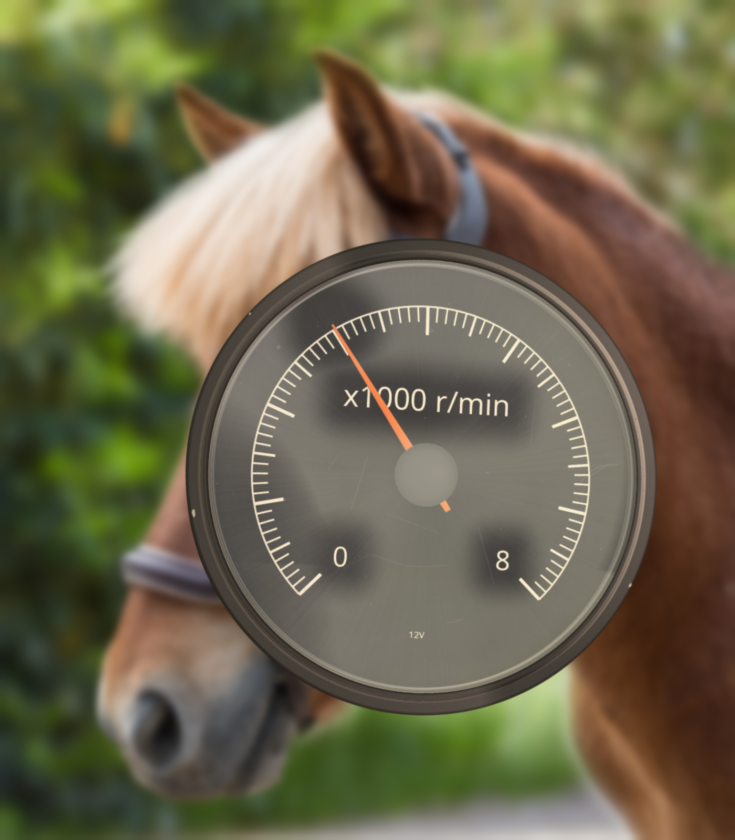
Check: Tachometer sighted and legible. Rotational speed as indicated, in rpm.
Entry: 3000 rpm
